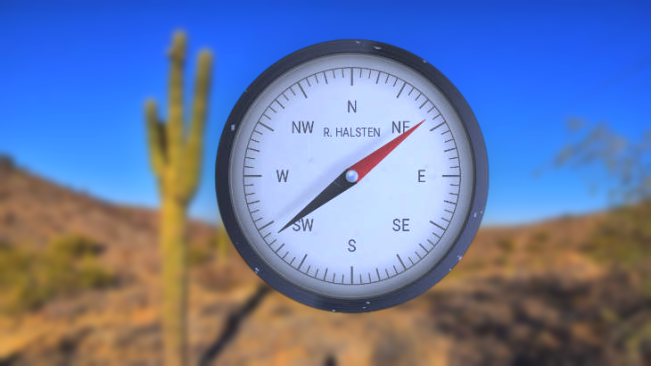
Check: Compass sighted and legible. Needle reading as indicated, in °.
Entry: 52.5 °
